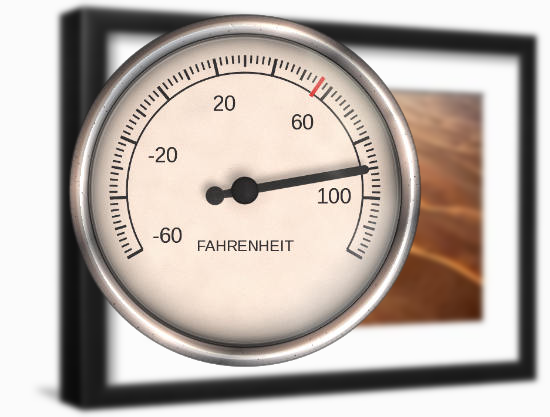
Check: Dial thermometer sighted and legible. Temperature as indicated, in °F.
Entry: 90 °F
